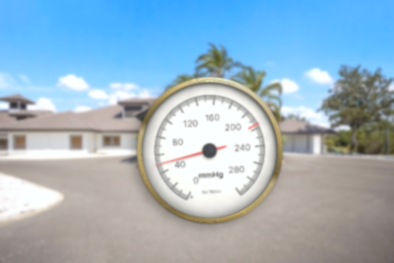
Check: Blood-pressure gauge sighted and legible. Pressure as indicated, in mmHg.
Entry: 50 mmHg
